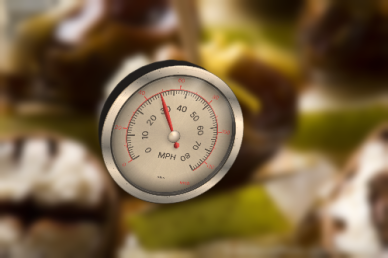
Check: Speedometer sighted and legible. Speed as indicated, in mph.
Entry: 30 mph
